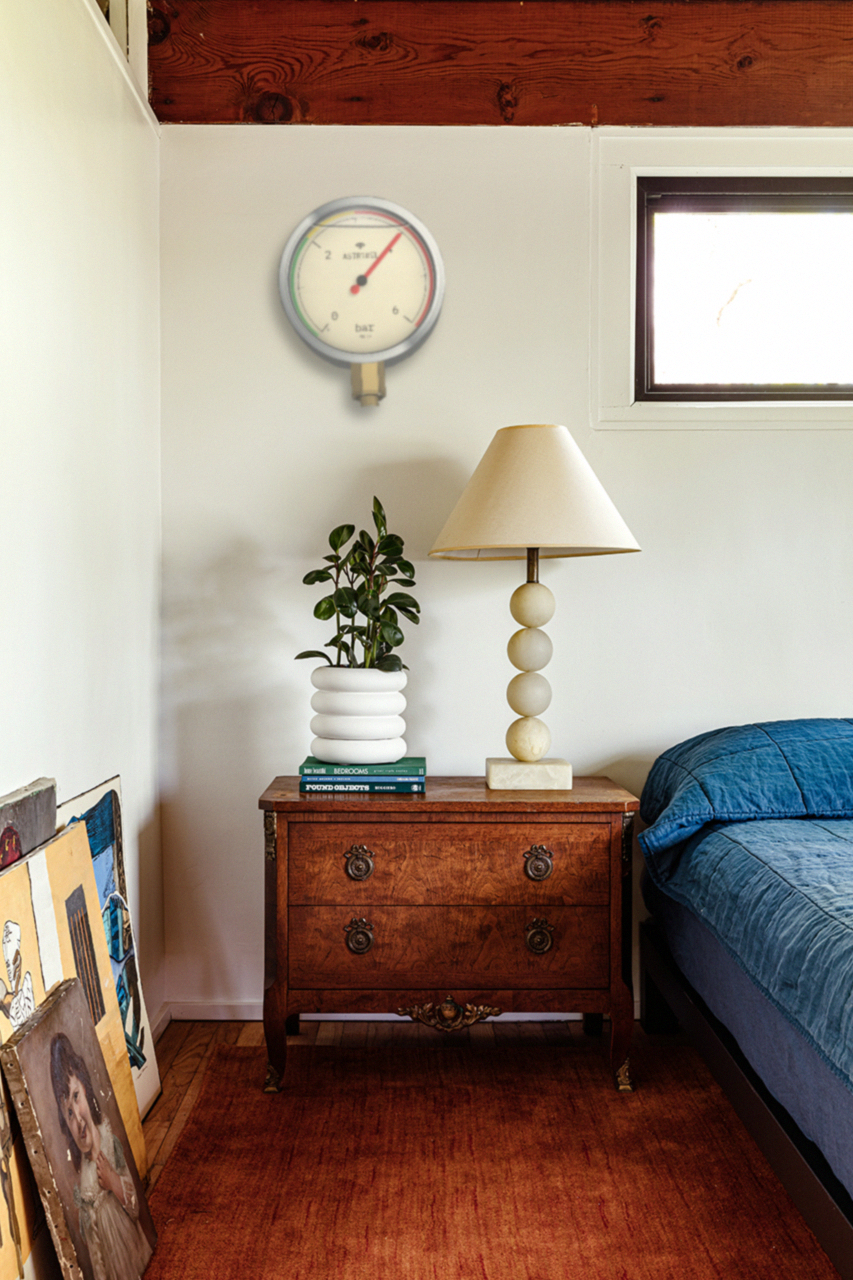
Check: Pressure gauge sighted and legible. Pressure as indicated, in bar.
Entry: 4 bar
